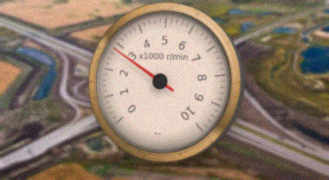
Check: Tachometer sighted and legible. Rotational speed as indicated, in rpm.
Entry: 2800 rpm
